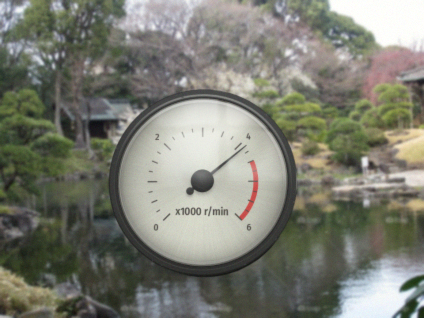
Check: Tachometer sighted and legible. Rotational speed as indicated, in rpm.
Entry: 4125 rpm
